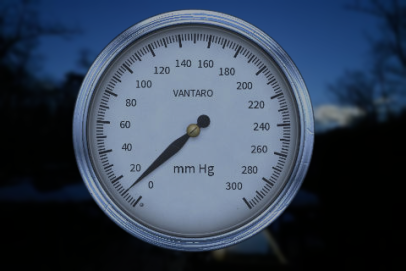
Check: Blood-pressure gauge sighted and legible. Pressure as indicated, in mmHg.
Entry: 10 mmHg
